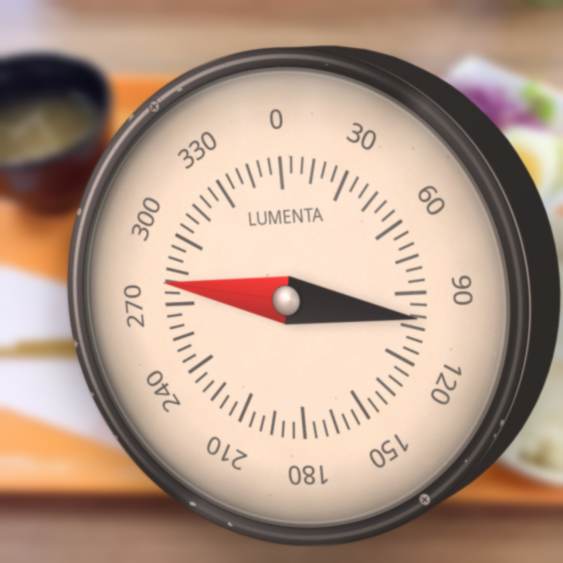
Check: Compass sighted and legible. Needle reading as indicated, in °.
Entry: 280 °
